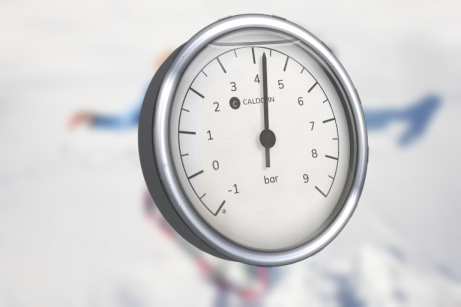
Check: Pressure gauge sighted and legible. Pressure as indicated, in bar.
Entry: 4.25 bar
